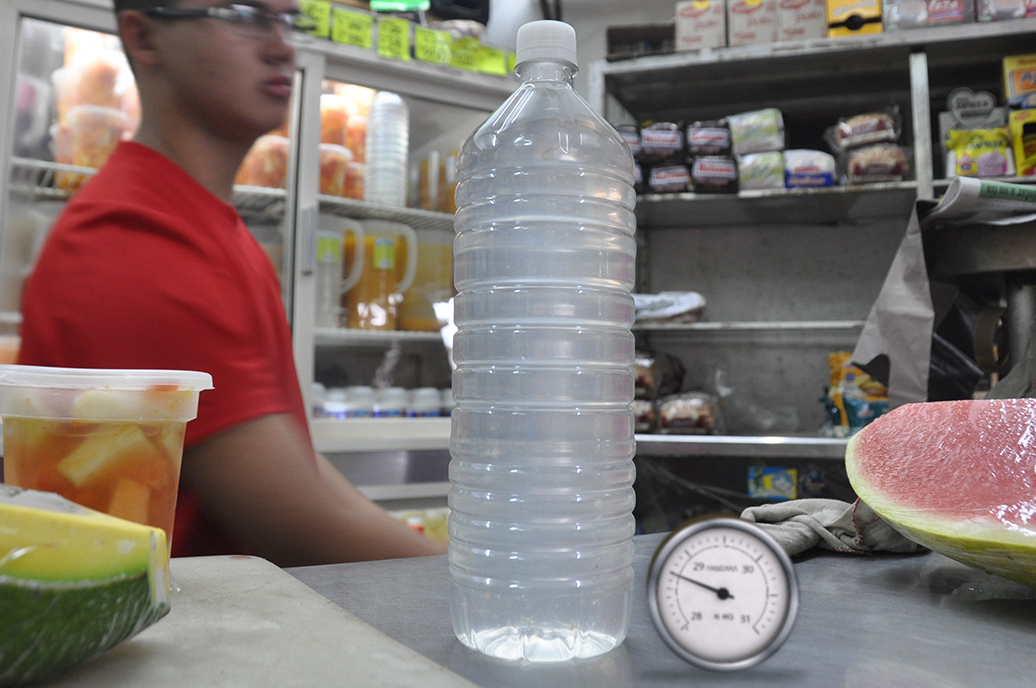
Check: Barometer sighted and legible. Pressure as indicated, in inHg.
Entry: 28.7 inHg
